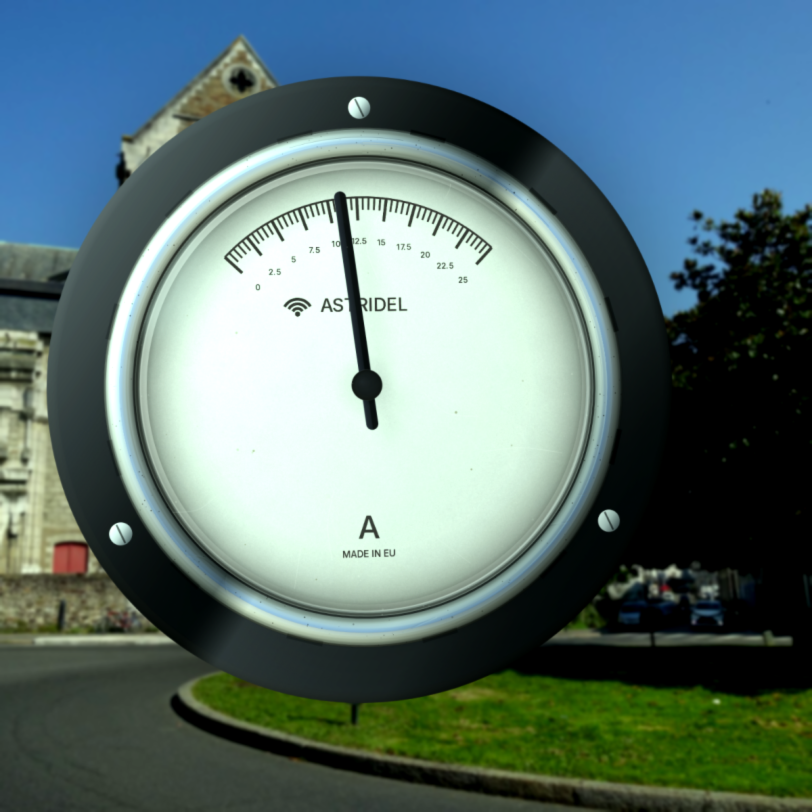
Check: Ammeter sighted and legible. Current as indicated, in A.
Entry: 11 A
